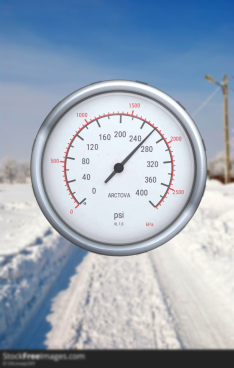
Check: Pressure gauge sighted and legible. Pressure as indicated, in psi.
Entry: 260 psi
